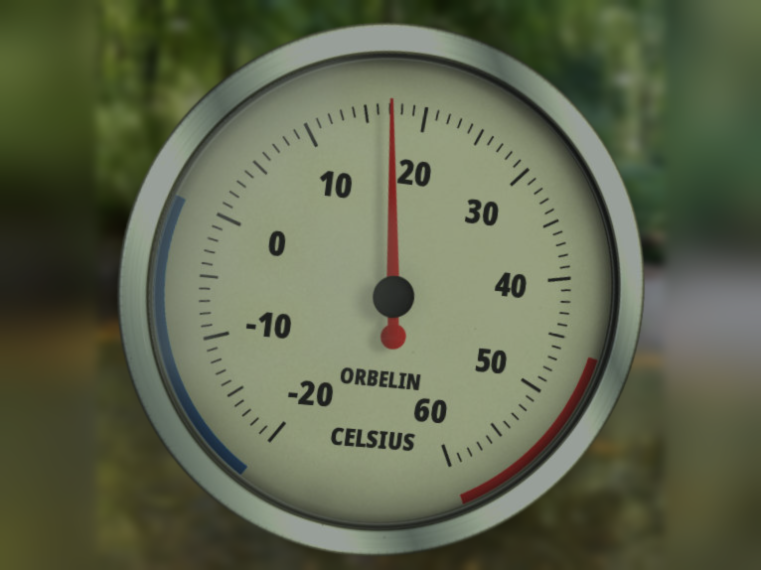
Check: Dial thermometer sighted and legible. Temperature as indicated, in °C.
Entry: 17 °C
